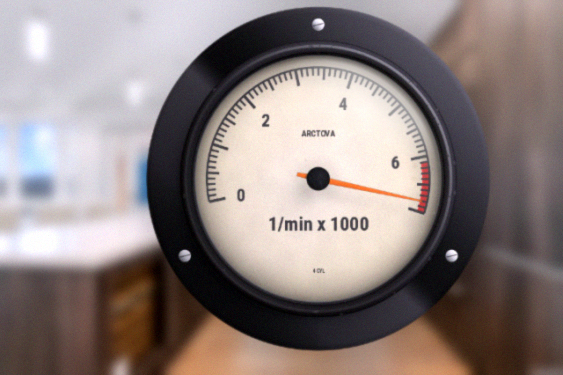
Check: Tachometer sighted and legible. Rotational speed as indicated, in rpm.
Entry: 6800 rpm
